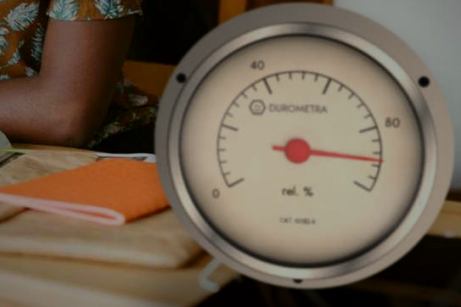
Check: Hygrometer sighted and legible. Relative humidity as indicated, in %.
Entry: 90 %
